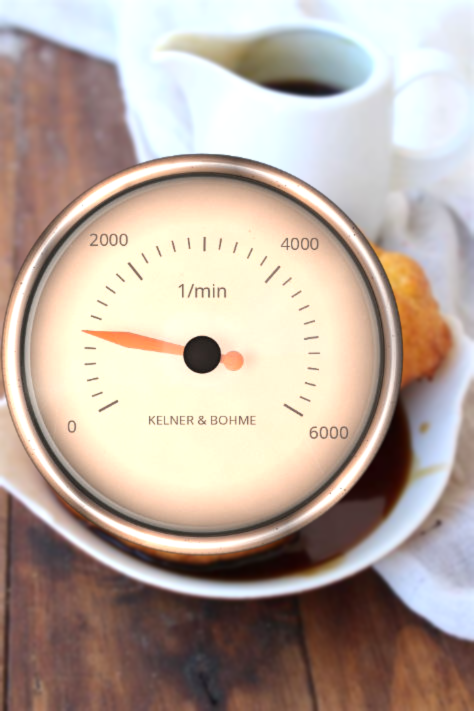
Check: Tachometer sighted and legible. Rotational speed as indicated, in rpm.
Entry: 1000 rpm
